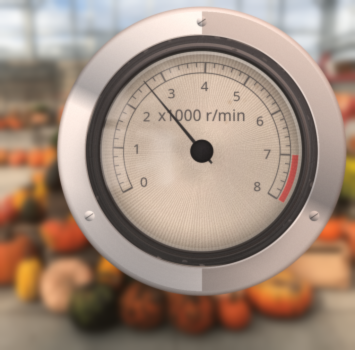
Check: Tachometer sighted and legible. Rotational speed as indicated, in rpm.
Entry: 2600 rpm
